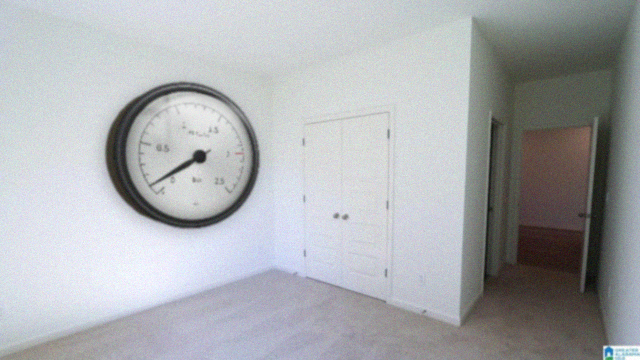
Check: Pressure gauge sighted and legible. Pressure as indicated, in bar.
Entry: 0.1 bar
